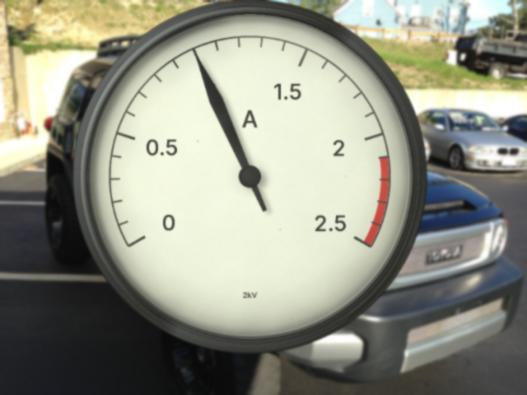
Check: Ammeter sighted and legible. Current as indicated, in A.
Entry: 1 A
